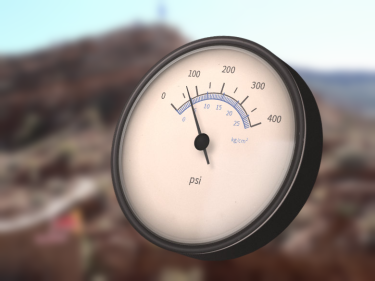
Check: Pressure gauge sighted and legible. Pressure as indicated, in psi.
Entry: 75 psi
